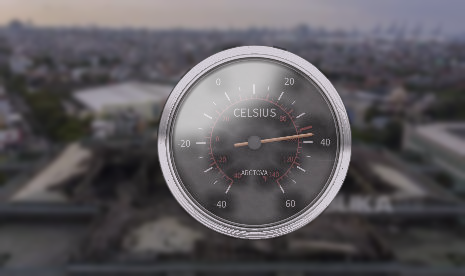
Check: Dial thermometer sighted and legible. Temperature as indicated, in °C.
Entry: 37.5 °C
